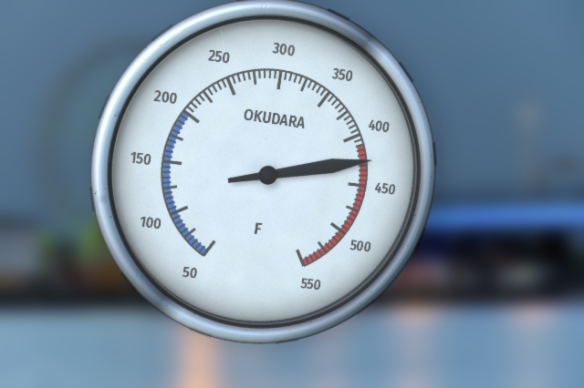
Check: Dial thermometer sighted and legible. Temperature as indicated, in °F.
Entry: 425 °F
